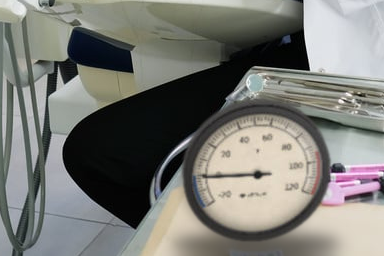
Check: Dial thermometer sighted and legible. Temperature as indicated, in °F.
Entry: 0 °F
